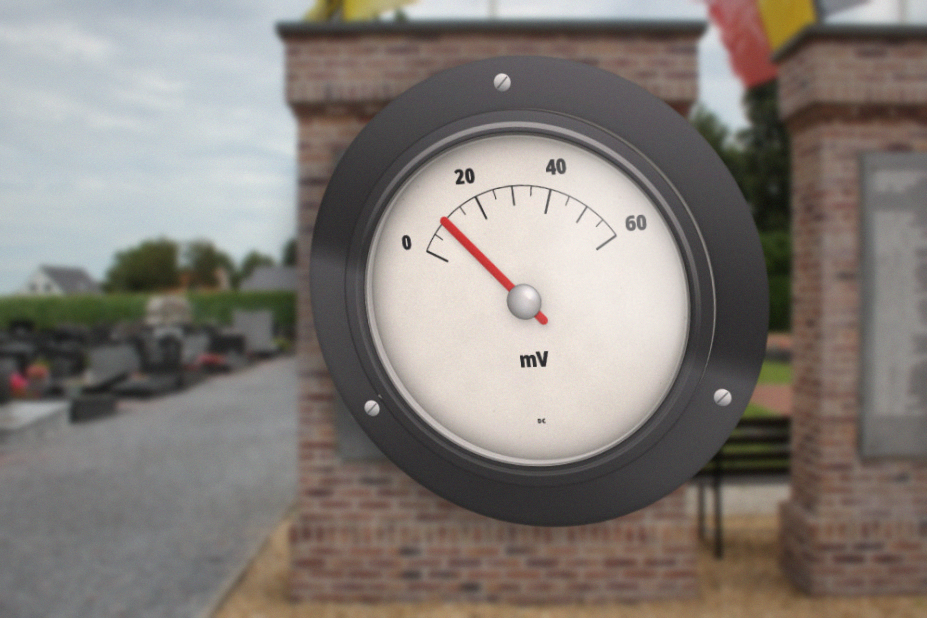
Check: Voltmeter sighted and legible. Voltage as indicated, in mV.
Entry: 10 mV
